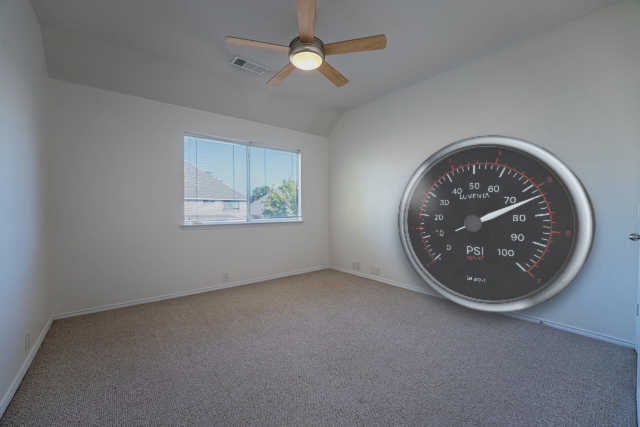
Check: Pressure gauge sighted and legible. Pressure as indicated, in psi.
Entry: 74 psi
